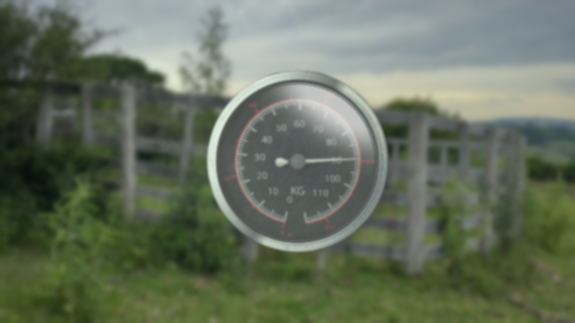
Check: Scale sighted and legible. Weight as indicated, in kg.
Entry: 90 kg
